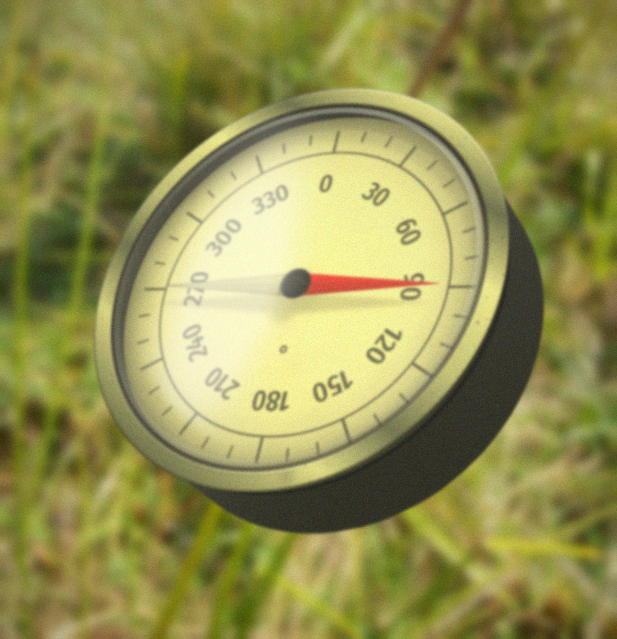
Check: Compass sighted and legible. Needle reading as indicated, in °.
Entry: 90 °
